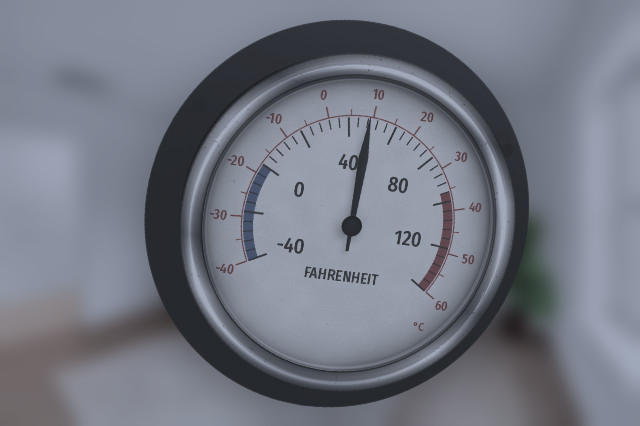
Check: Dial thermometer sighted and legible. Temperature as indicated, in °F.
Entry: 48 °F
